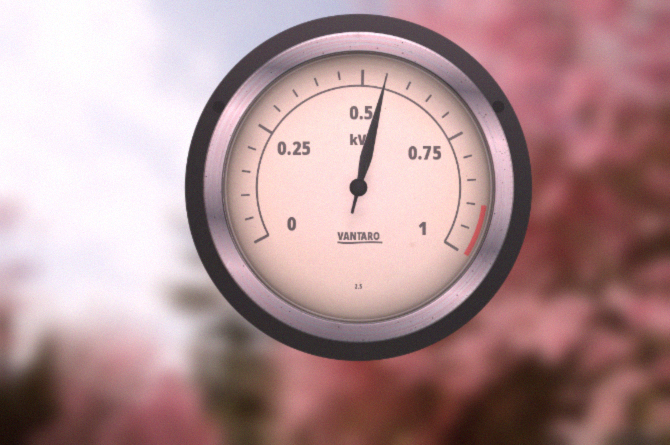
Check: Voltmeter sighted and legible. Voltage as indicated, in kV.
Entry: 0.55 kV
